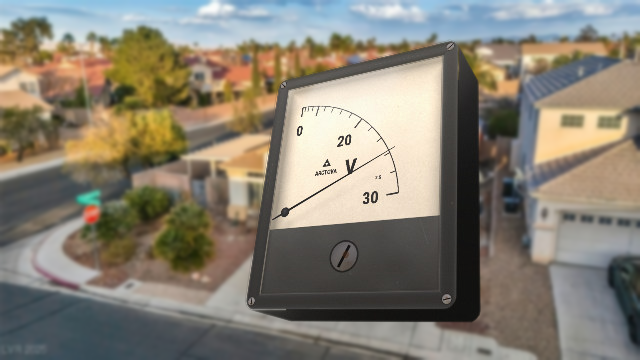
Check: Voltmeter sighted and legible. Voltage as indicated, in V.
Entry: 26 V
